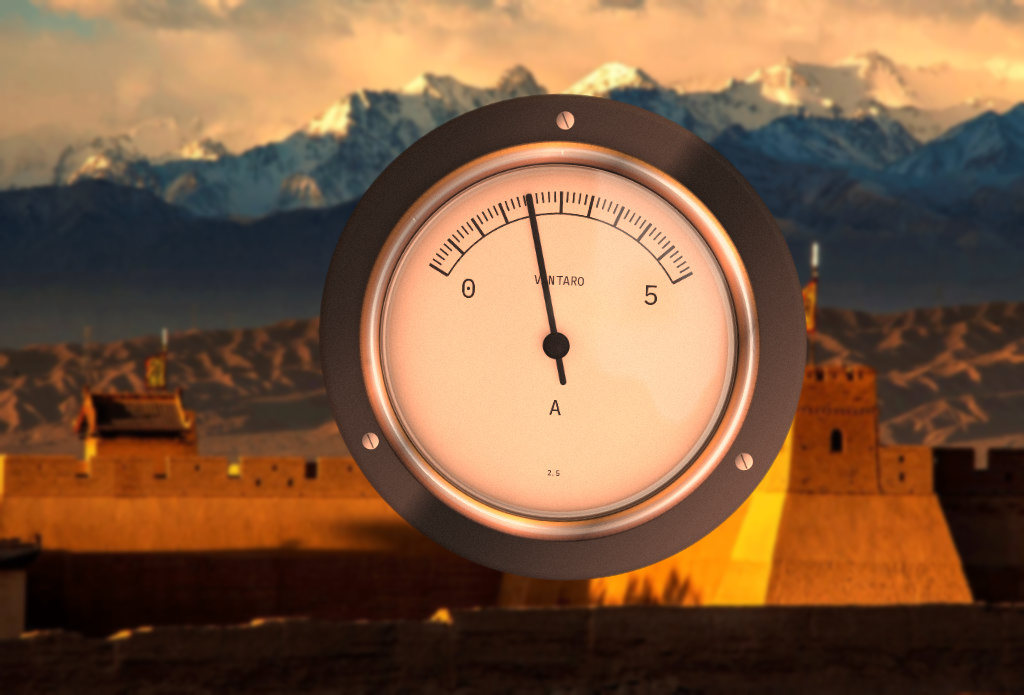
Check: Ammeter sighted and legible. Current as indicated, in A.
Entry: 2 A
